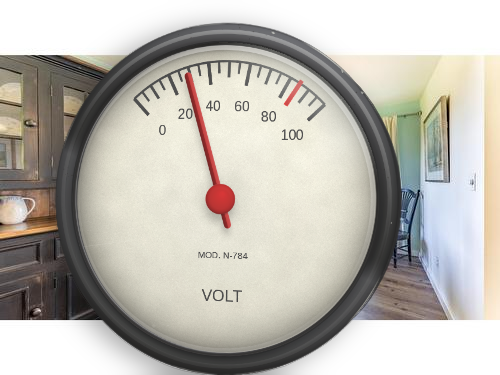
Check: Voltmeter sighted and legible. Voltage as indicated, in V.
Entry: 30 V
